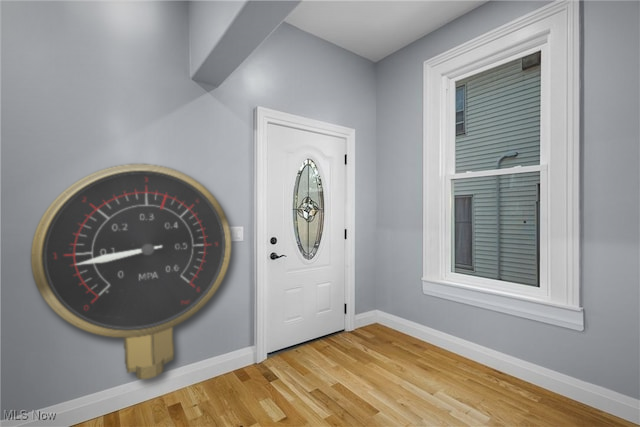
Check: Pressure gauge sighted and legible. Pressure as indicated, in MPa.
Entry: 0.08 MPa
